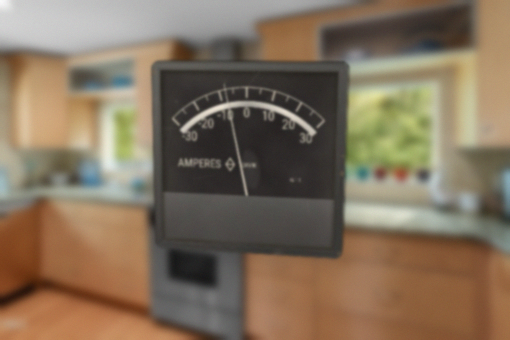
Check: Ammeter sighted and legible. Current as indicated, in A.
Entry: -7.5 A
